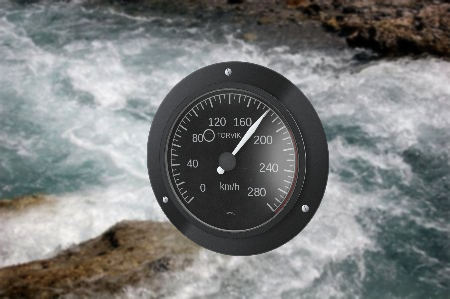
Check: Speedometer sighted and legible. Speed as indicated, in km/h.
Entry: 180 km/h
